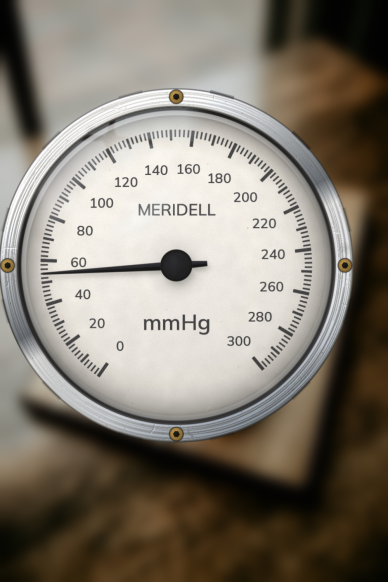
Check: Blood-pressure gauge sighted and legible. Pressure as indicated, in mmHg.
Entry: 54 mmHg
